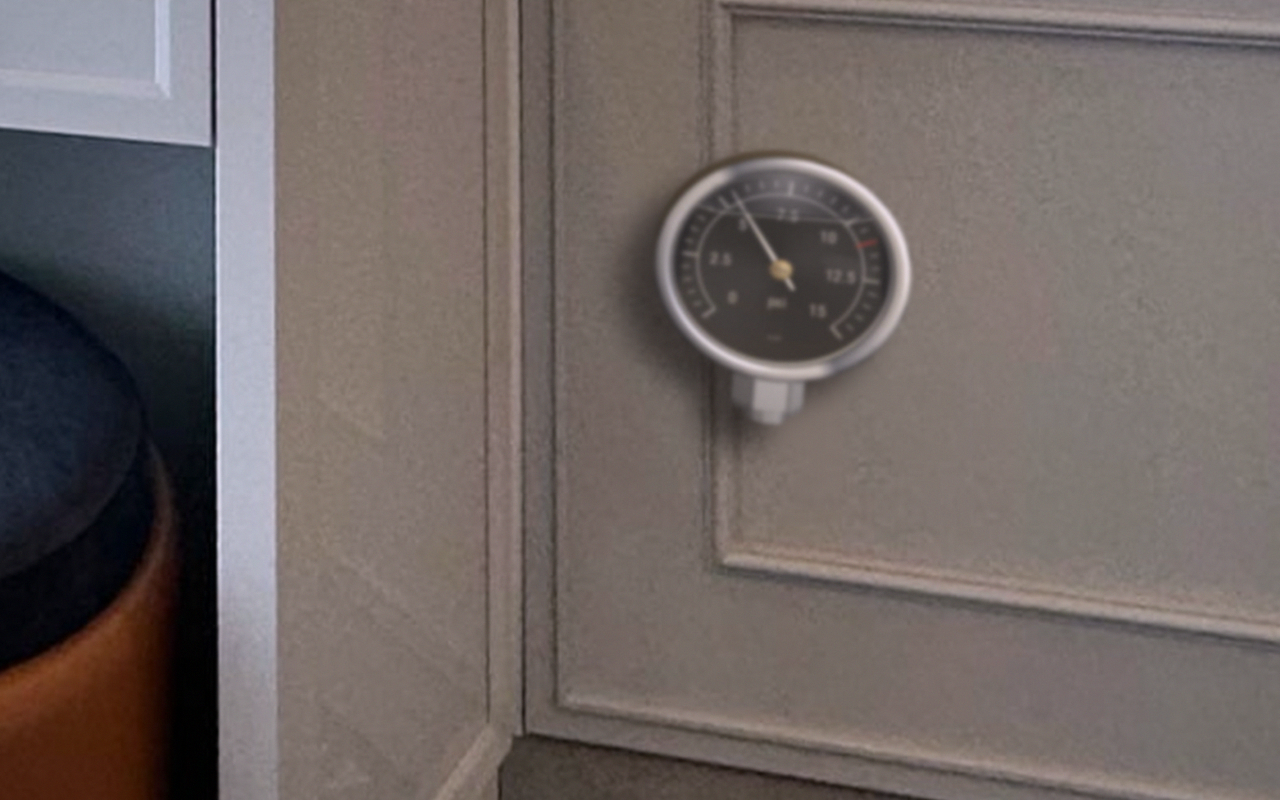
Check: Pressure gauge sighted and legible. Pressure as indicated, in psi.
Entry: 5.5 psi
